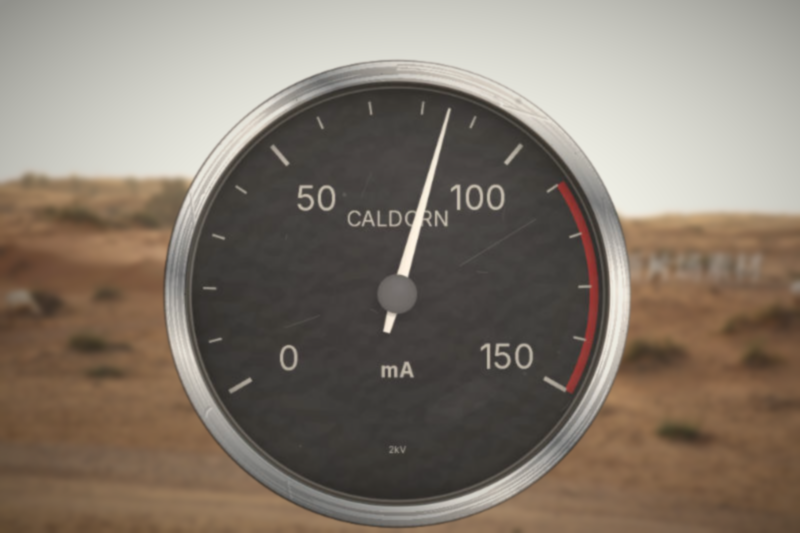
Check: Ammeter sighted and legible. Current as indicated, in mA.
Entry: 85 mA
